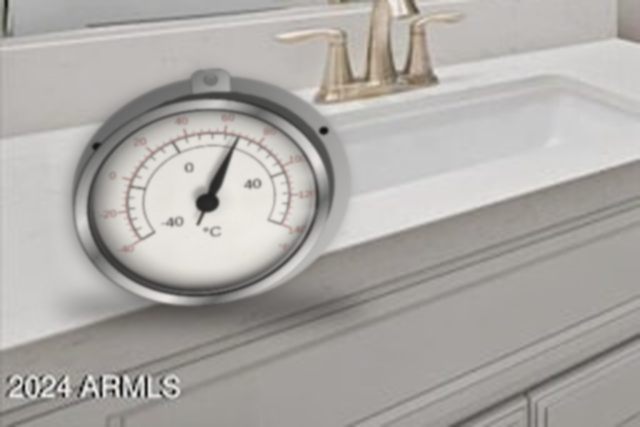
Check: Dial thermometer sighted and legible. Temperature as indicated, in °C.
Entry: 20 °C
